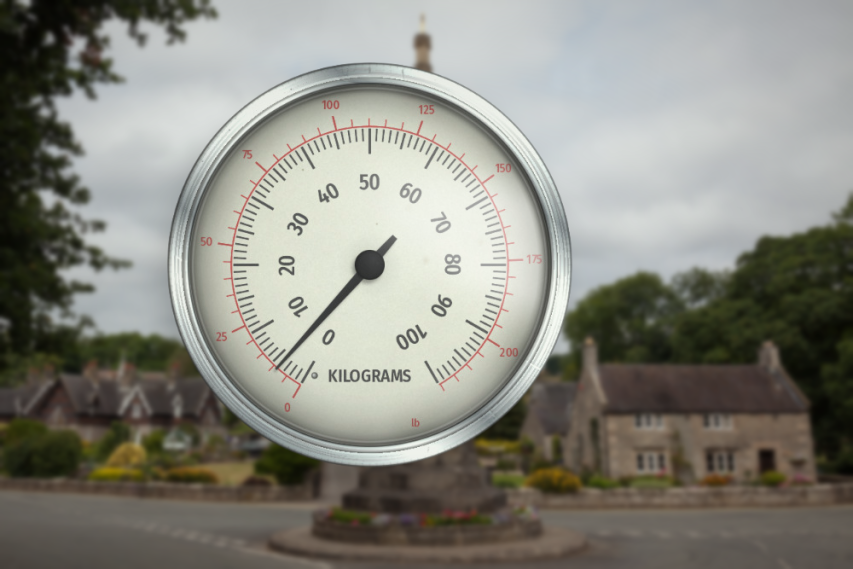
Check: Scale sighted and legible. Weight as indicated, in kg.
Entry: 4 kg
